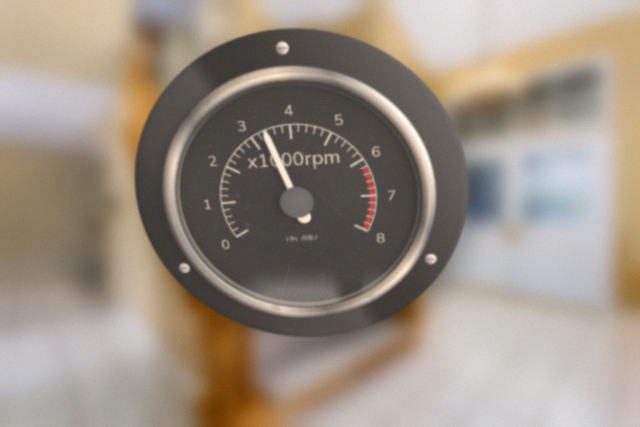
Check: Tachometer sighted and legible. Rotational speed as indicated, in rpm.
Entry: 3400 rpm
